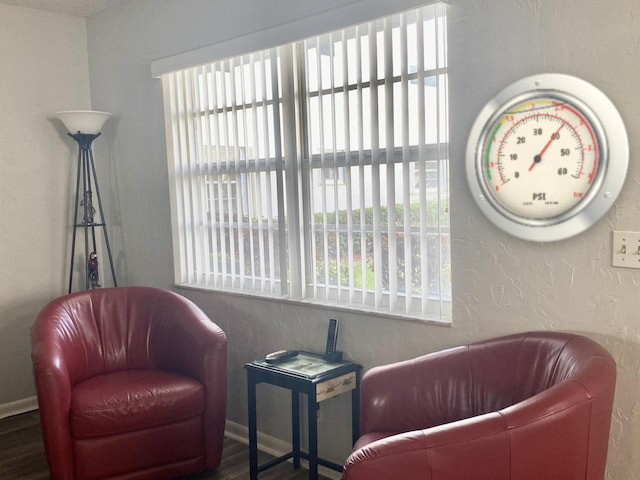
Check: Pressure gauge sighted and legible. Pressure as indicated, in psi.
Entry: 40 psi
